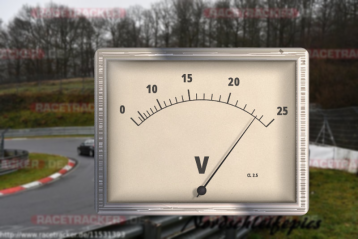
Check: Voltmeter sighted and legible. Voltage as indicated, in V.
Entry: 23.5 V
